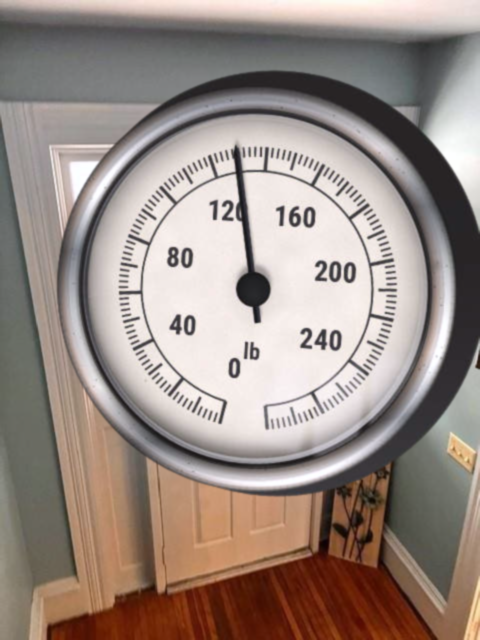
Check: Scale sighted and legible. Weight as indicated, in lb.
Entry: 130 lb
